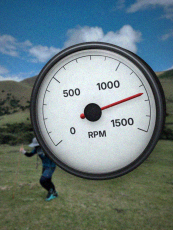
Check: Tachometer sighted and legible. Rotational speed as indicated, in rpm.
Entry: 1250 rpm
